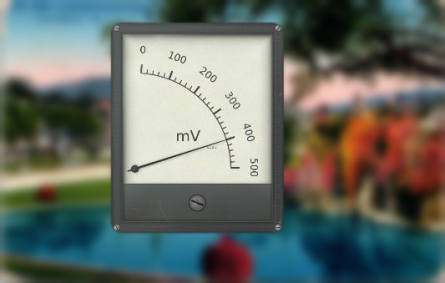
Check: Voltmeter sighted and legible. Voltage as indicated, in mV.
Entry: 400 mV
